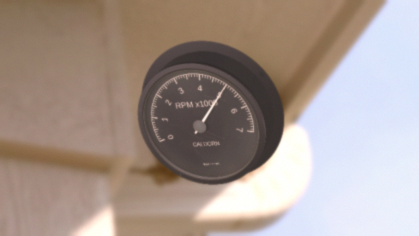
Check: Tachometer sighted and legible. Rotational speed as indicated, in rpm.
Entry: 5000 rpm
